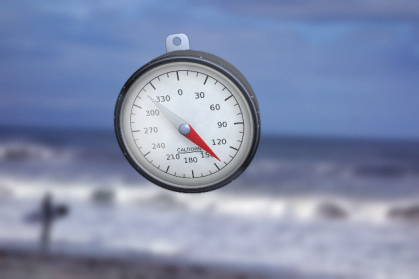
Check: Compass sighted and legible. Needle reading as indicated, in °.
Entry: 140 °
